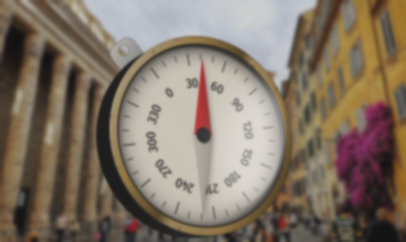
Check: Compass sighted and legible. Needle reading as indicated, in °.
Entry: 40 °
